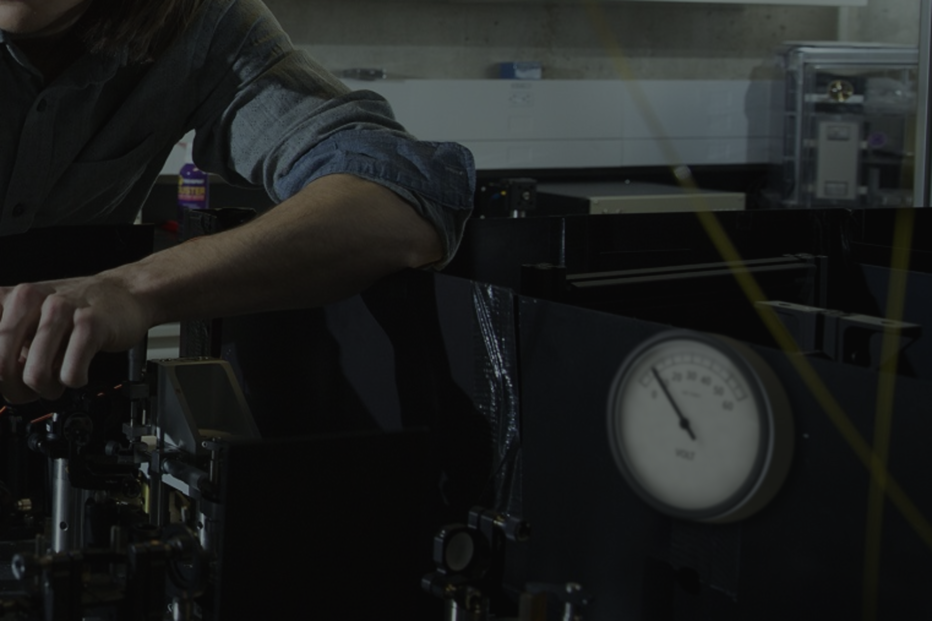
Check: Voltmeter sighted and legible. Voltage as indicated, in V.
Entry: 10 V
